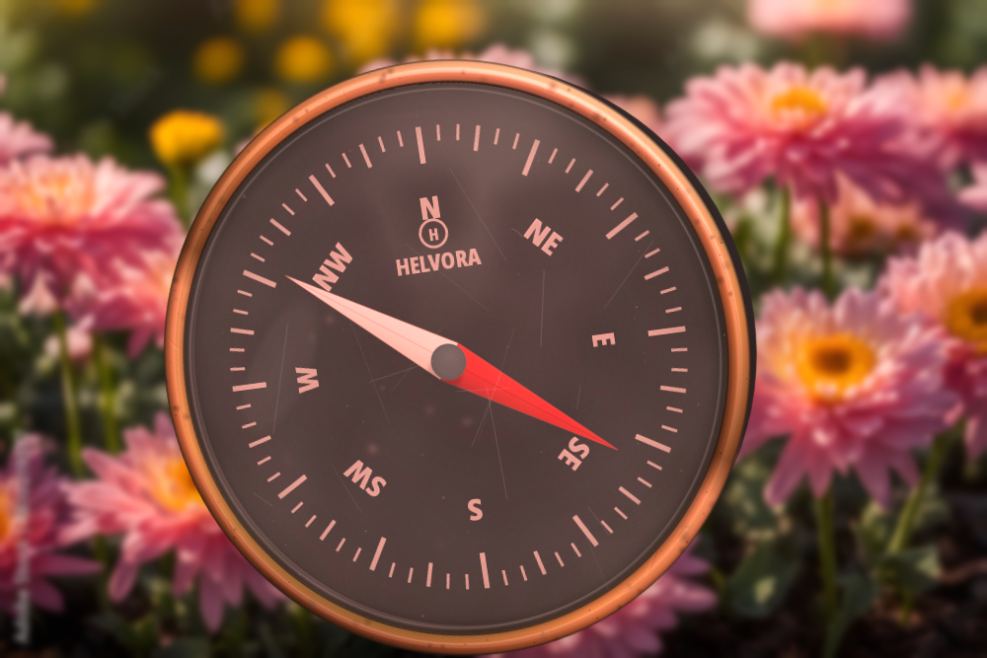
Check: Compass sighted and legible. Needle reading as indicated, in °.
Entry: 125 °
